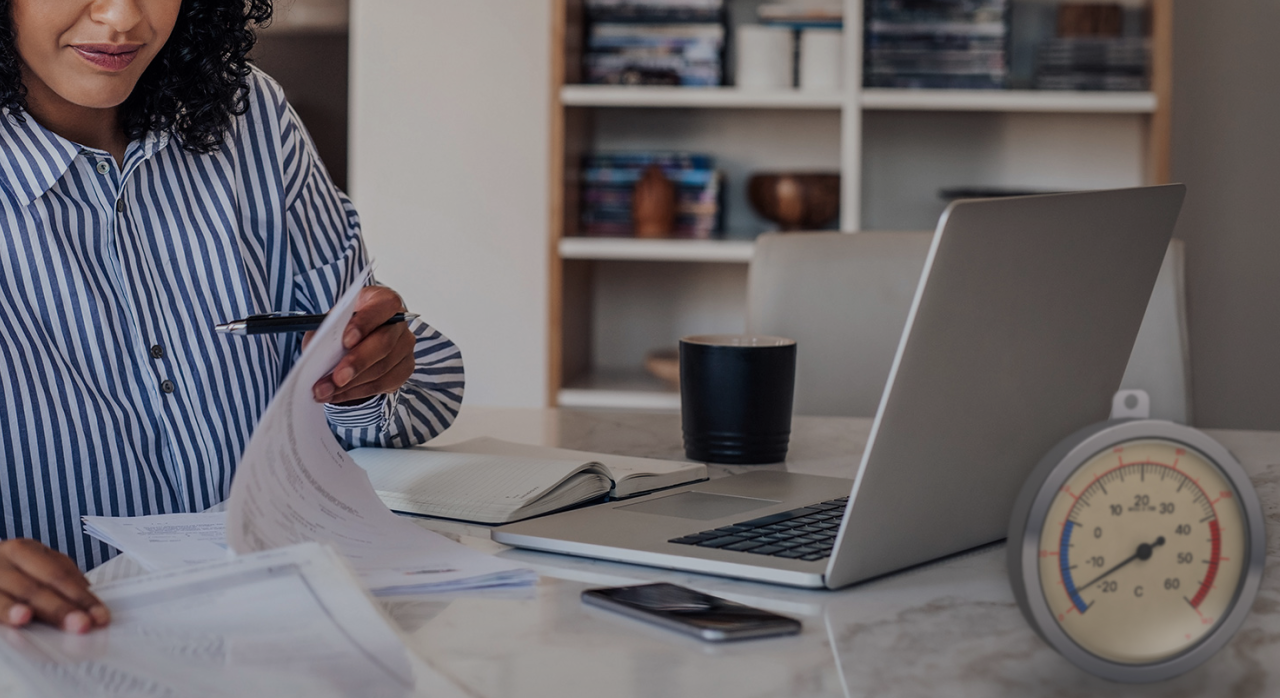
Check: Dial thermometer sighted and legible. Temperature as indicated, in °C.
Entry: -15 °C
